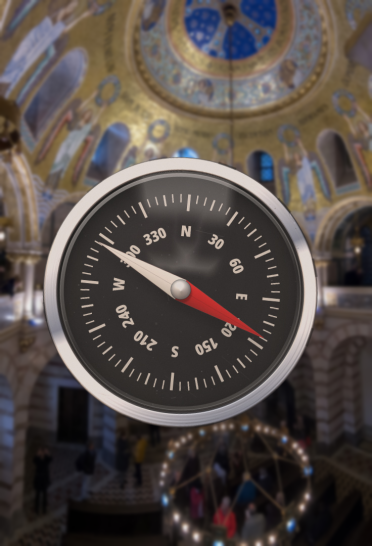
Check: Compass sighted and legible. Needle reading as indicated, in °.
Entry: 115 °
